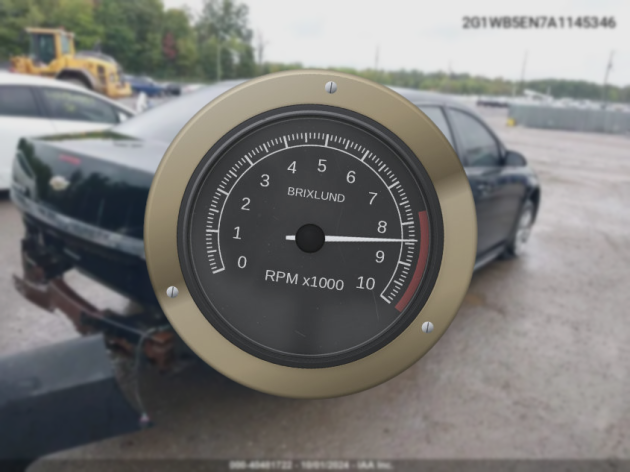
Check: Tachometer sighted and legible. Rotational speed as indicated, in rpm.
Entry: 8400 rpm
